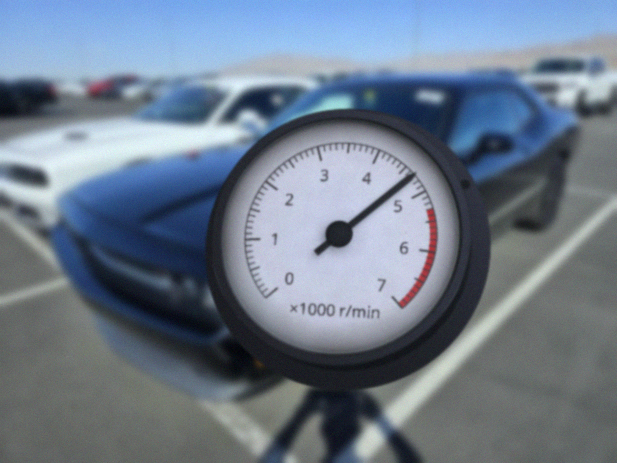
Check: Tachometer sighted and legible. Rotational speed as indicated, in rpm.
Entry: 4700 rpm
